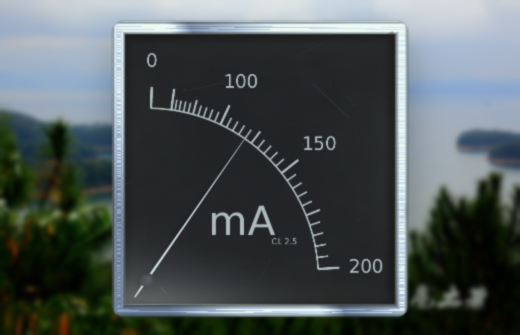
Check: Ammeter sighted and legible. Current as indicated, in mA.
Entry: 120 mA
